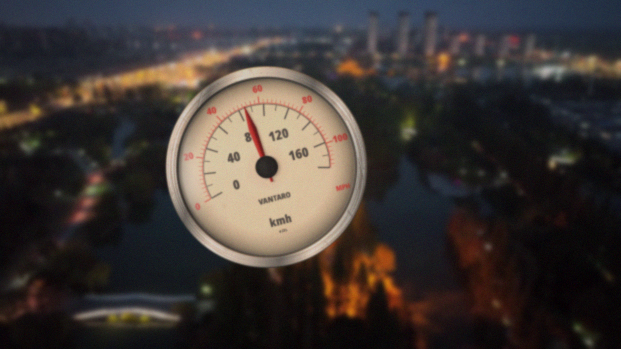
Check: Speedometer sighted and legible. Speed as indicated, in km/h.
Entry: 85 km/h
